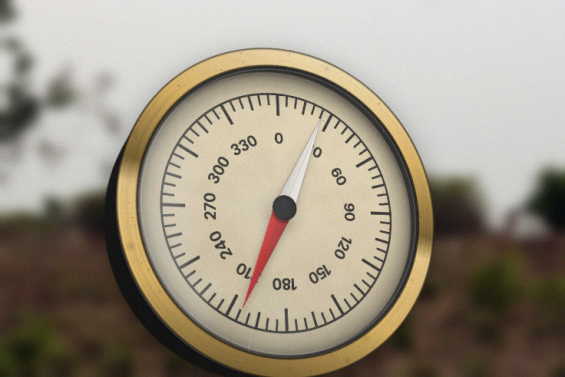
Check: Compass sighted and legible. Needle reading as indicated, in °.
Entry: 205 °
